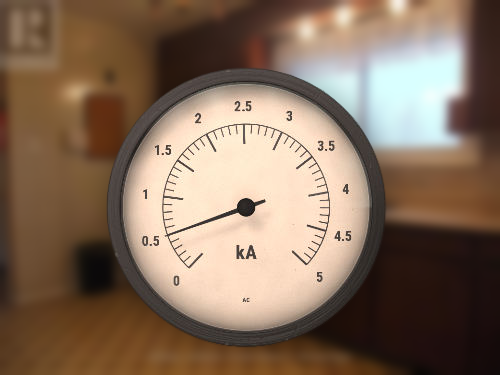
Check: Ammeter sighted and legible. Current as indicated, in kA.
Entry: 0.5 kA
